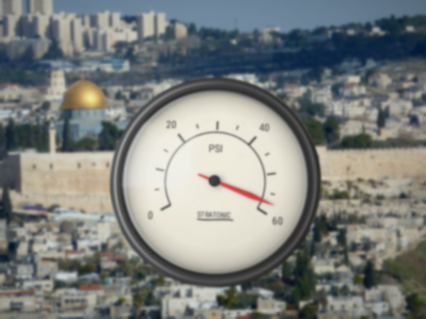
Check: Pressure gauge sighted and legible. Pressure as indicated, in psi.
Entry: 57.5 psi
